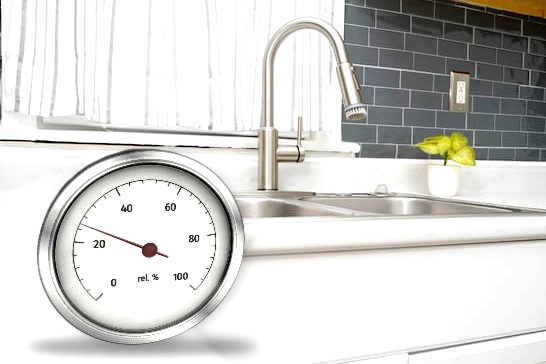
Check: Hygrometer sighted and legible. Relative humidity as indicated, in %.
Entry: 26 %
